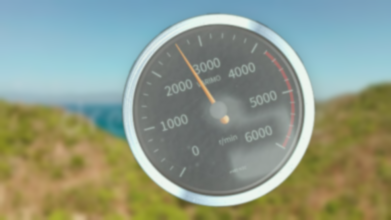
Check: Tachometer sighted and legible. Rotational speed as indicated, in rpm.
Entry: 2600 rpm
